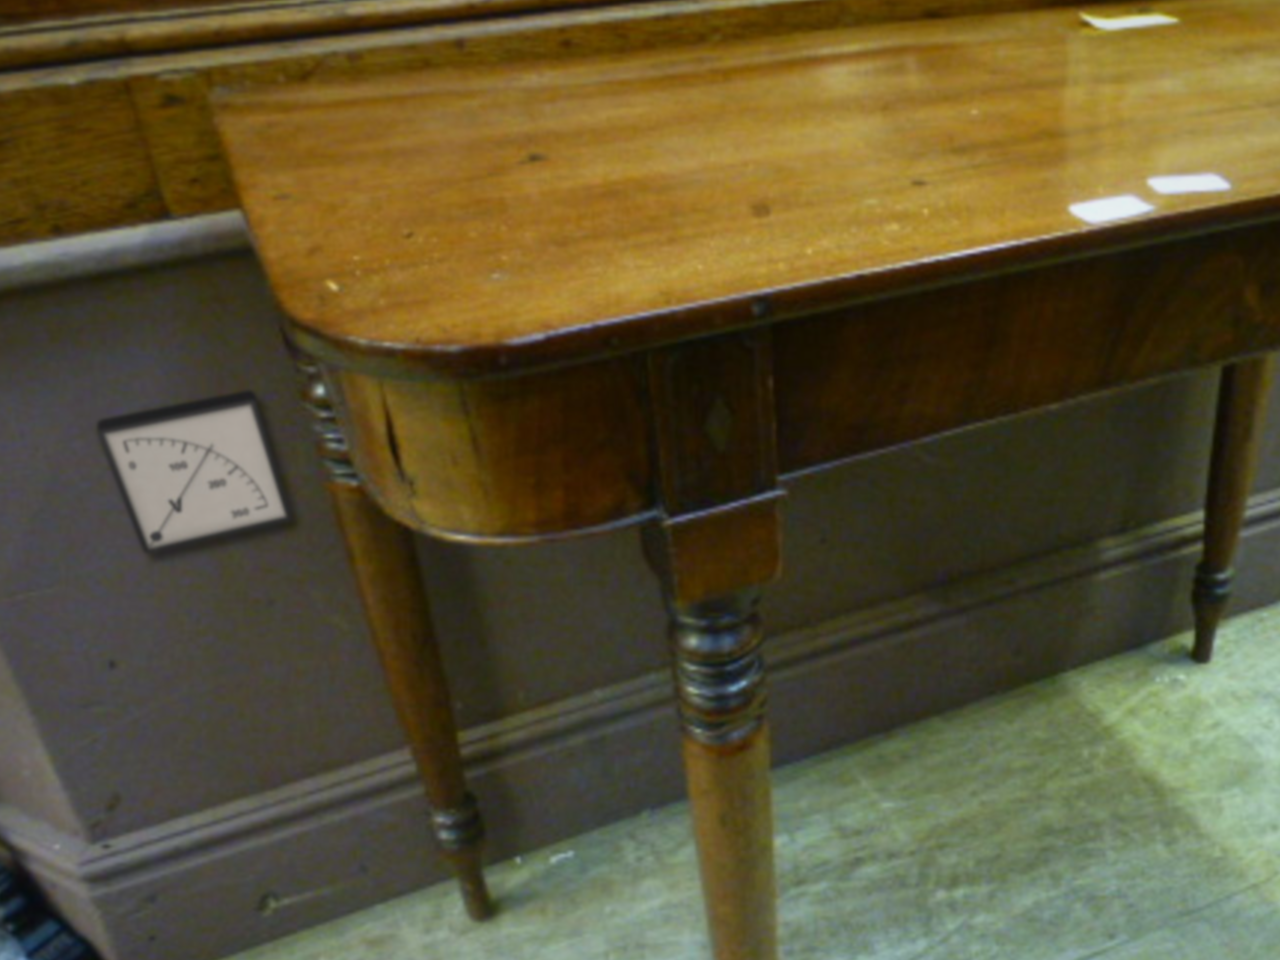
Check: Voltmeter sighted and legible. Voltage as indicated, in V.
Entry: 140 V
